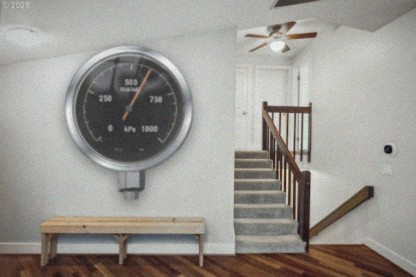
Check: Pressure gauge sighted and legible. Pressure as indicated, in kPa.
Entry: 600 kPa
